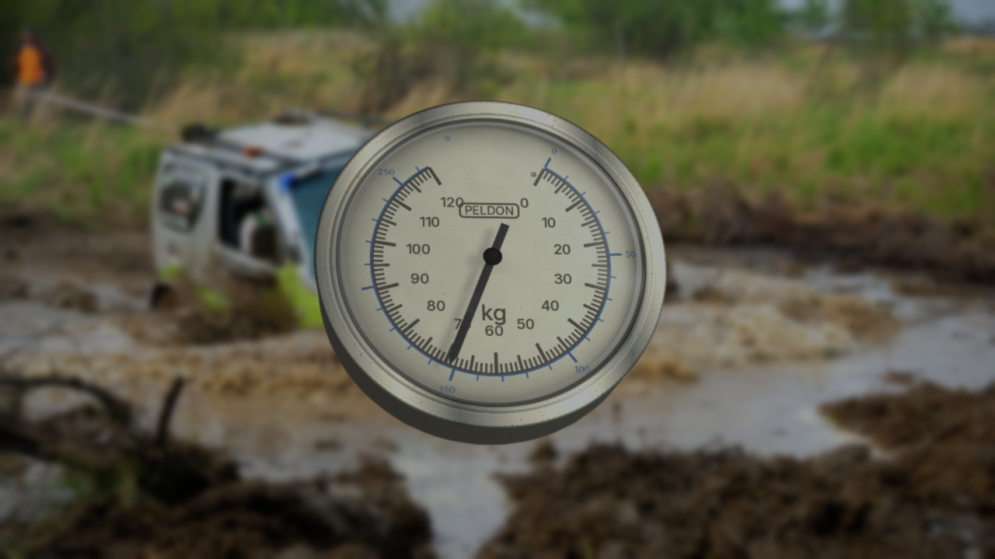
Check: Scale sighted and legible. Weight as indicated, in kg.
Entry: 69 kg
